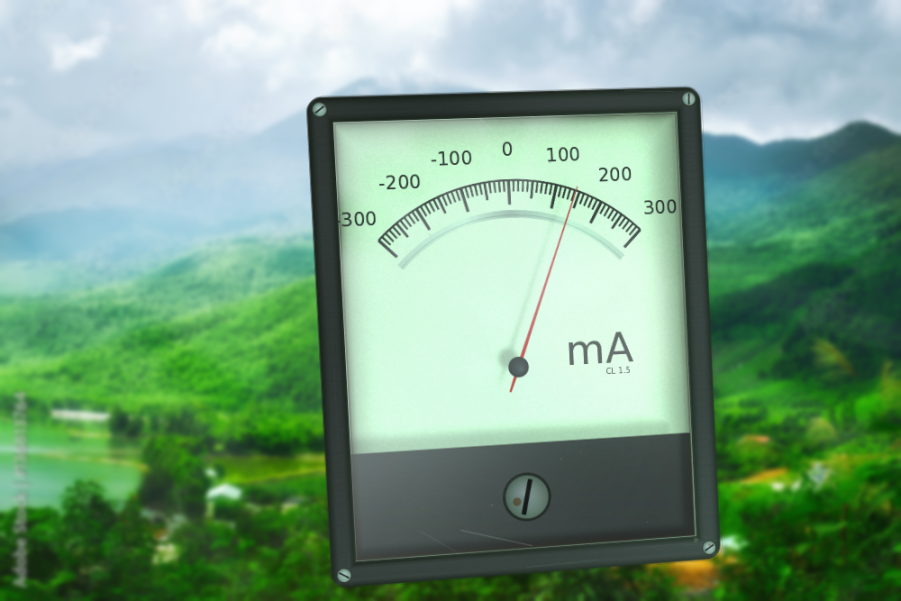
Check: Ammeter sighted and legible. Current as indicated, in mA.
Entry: 140 mA
